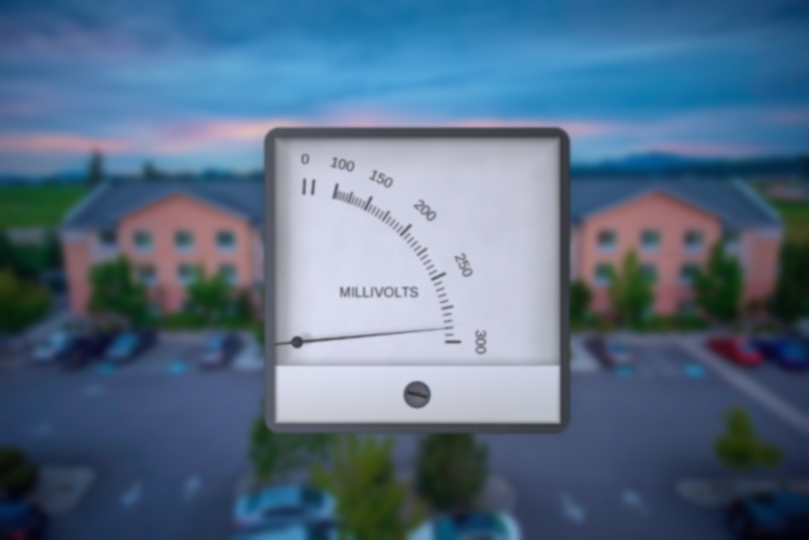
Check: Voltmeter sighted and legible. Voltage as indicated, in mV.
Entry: 290 mV
